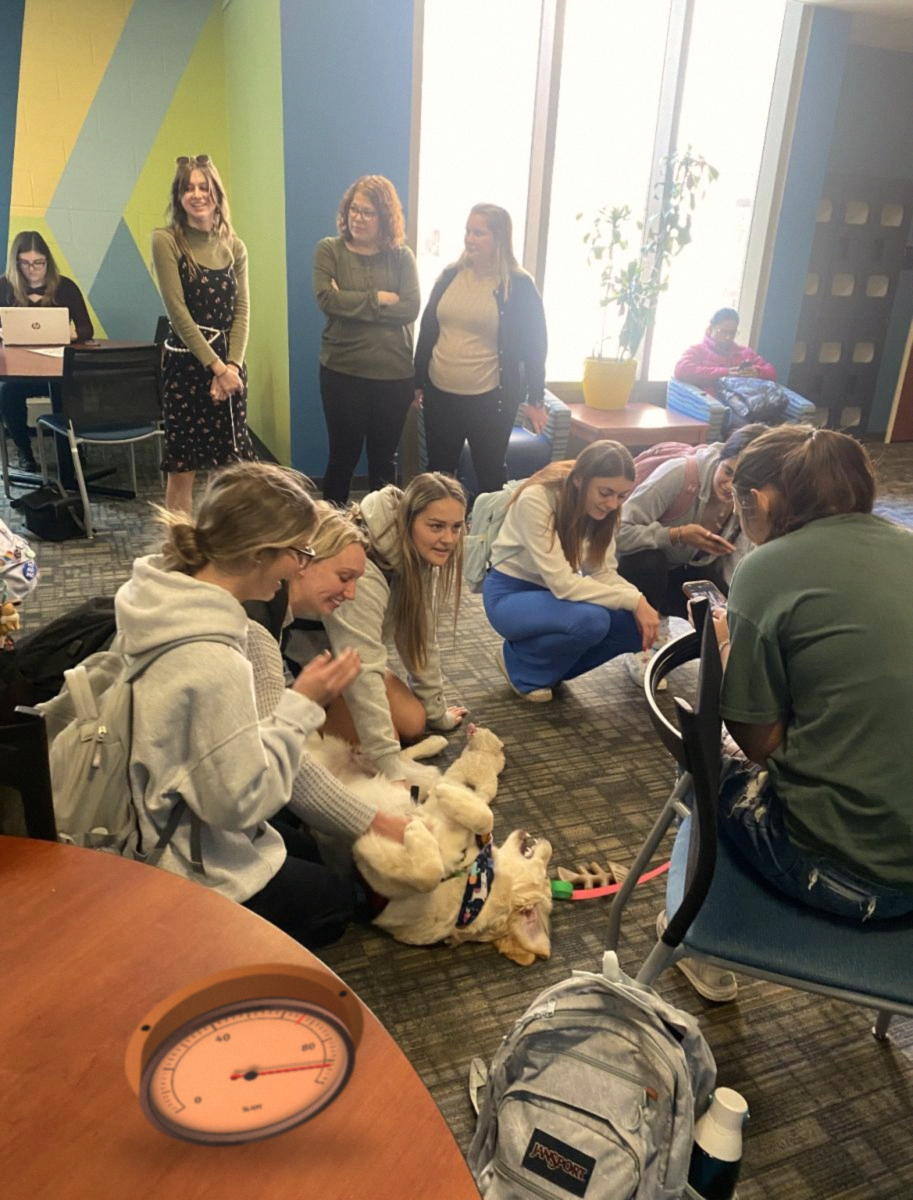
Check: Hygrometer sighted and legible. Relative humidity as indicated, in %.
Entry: 90 %
